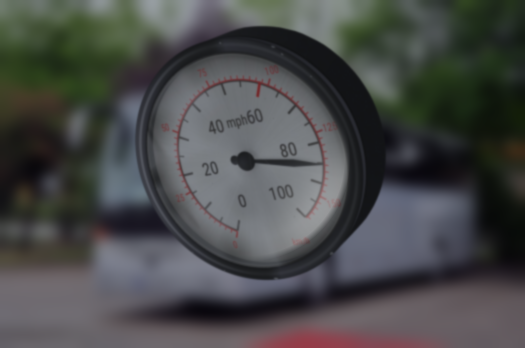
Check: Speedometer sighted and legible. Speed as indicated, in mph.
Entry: 85 mph
